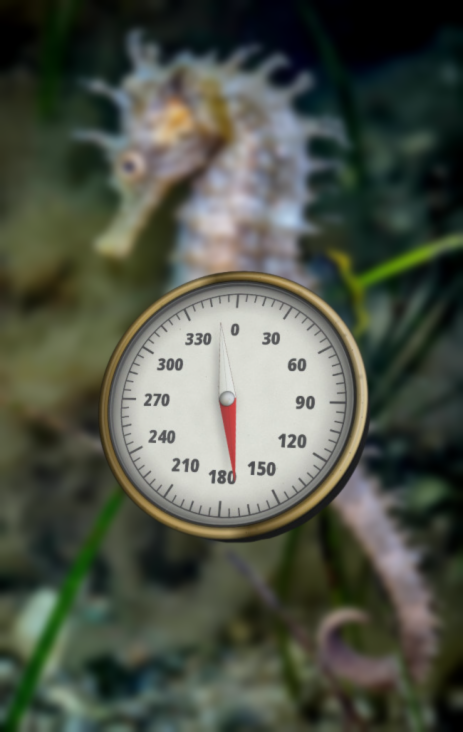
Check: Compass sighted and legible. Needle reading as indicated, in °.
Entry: 170 °
